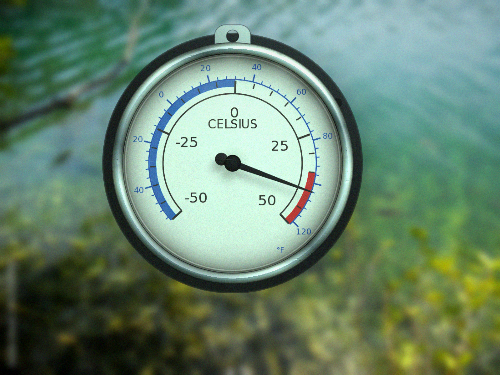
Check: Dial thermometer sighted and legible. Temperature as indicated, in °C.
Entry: 40 °C
